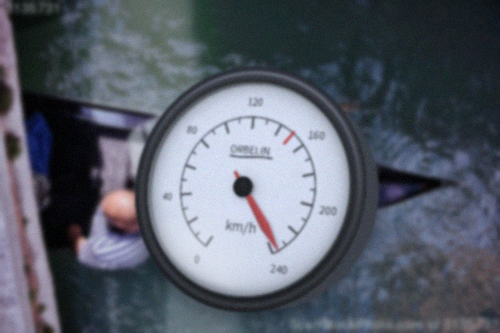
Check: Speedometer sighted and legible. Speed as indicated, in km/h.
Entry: 235 km/h
